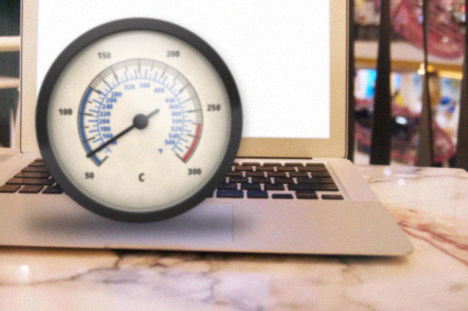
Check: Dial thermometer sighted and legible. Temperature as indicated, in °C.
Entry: 62.5 °C
